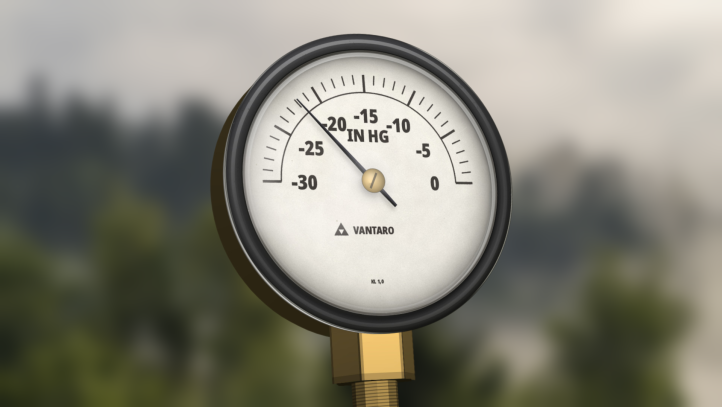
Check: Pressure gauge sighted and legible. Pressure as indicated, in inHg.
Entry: -22 inHg
